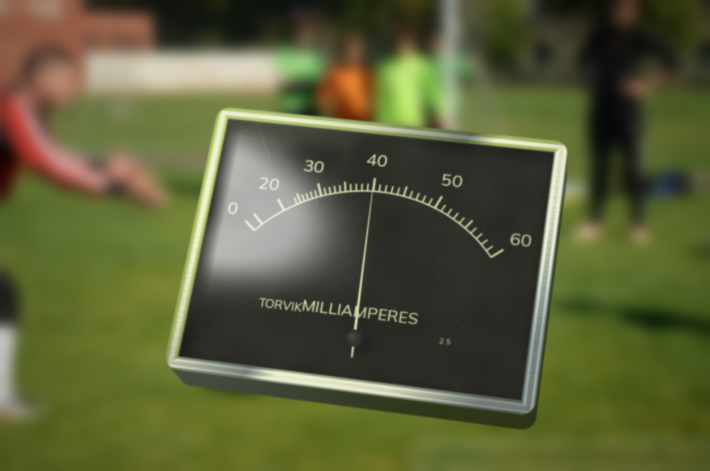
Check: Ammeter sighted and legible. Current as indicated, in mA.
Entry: 40 mA
